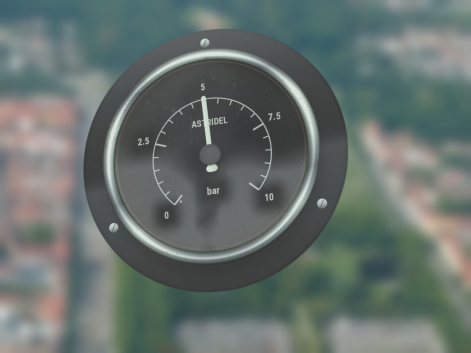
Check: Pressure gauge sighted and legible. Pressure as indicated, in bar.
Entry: 5 bar
